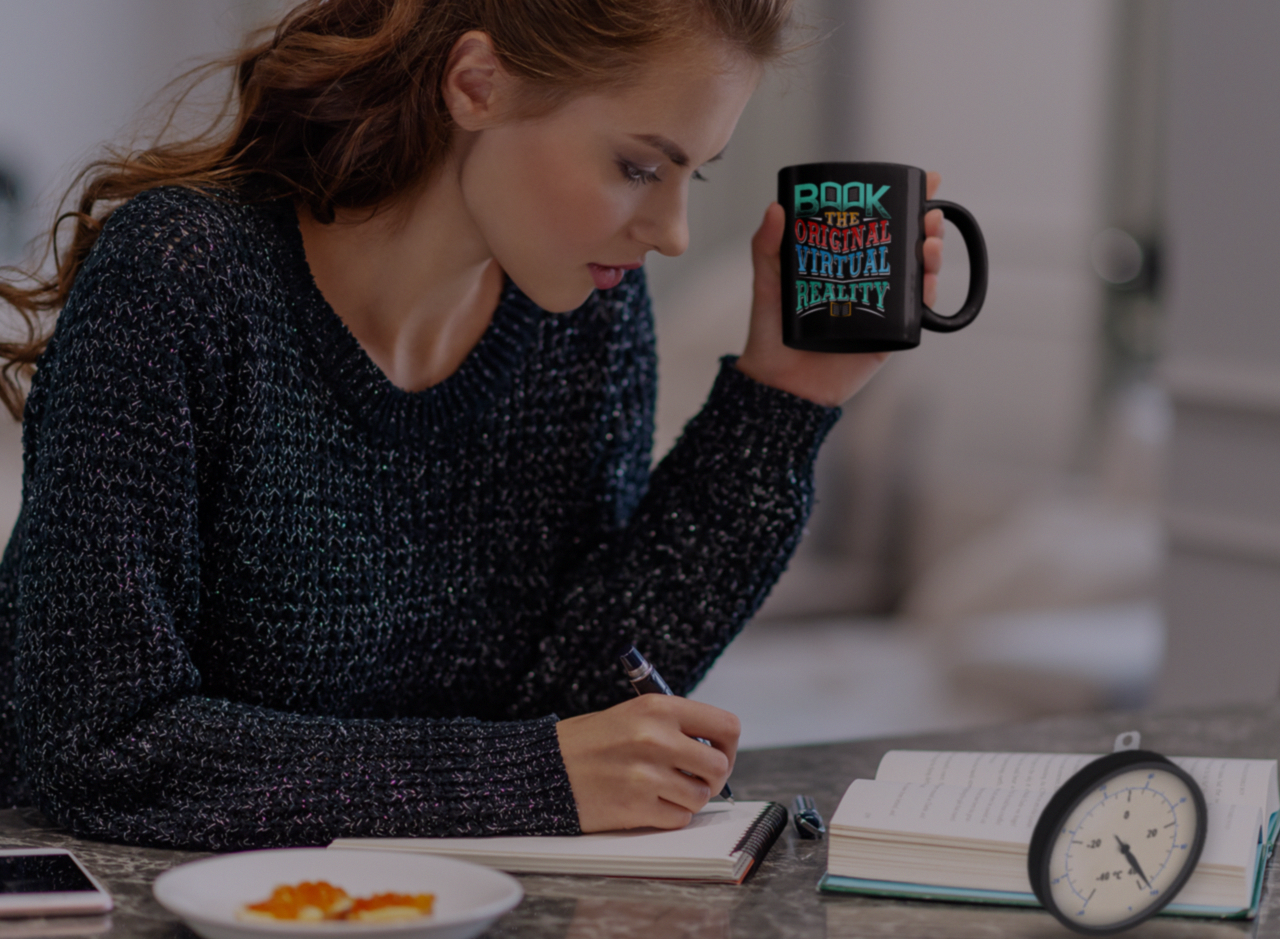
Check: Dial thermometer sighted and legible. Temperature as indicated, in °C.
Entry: 38 °C
